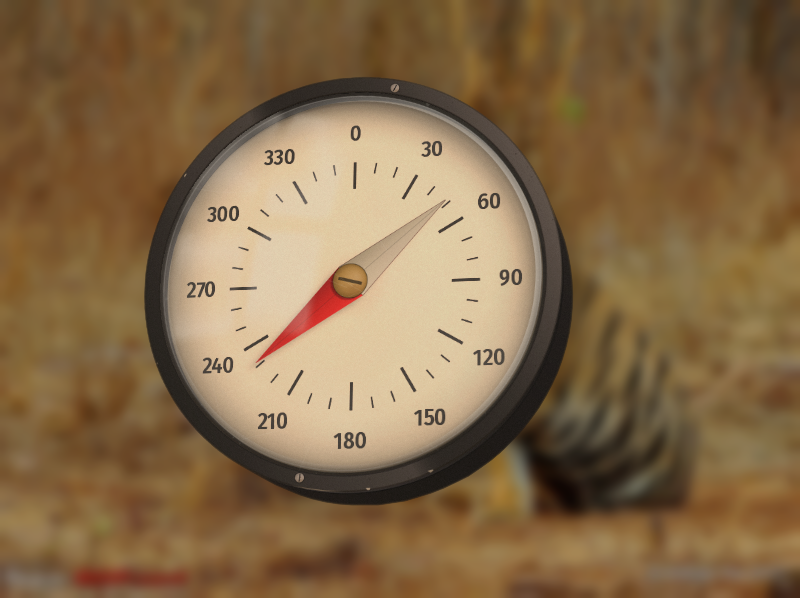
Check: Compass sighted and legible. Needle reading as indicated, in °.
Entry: 230 °
